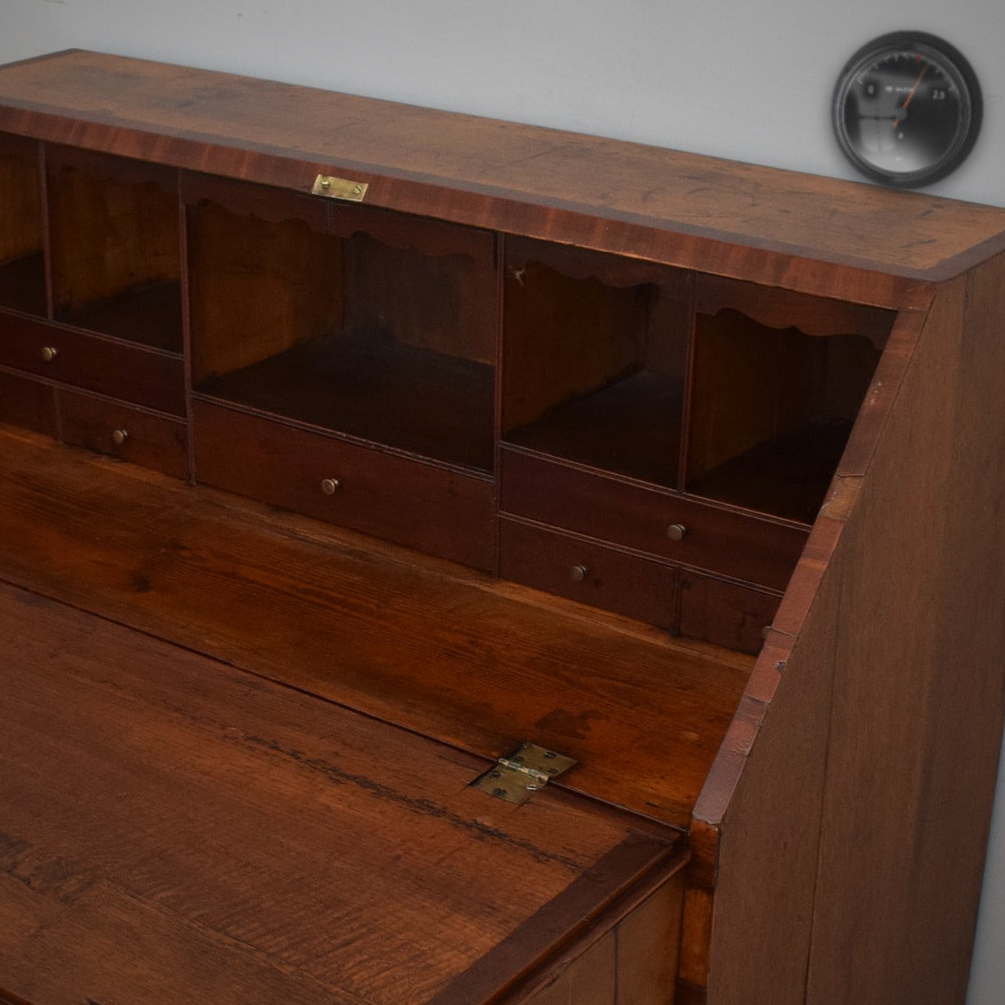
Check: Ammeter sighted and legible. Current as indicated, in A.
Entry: 1.75 A
